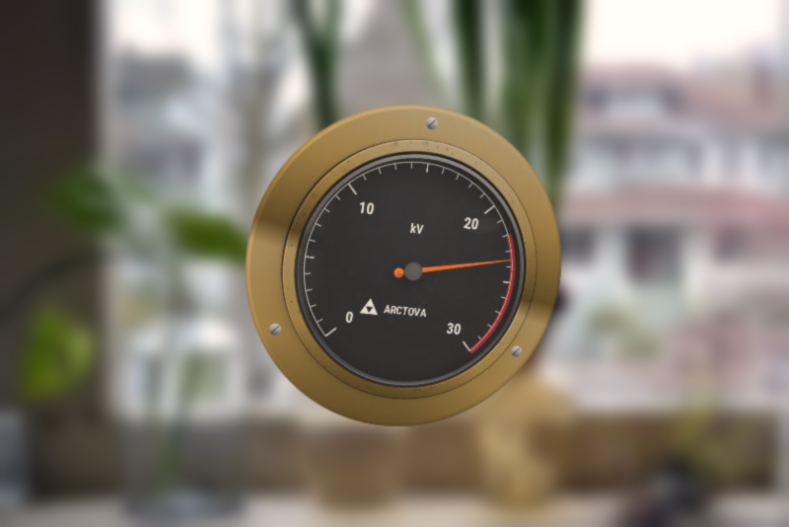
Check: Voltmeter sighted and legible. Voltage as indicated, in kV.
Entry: 23.5 kV
